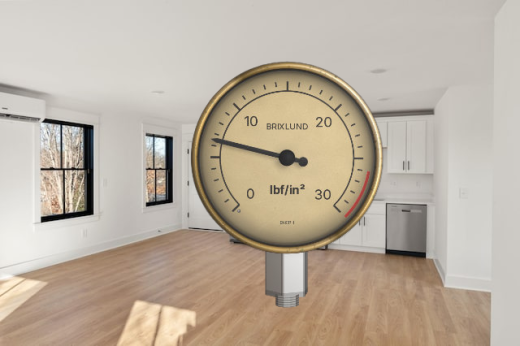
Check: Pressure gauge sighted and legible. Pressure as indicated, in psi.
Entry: 6.5 psi
